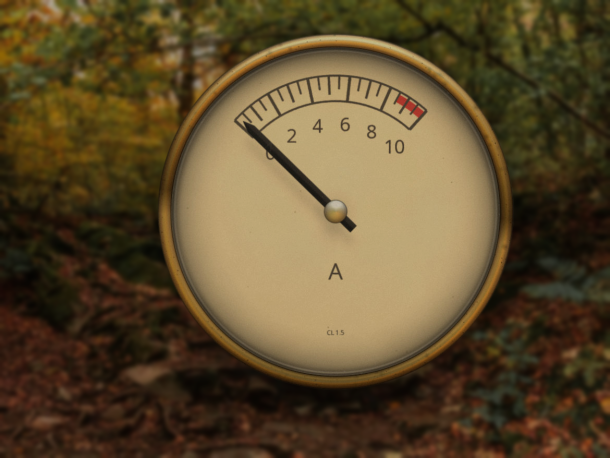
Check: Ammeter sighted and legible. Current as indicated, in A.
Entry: 0.25 A
